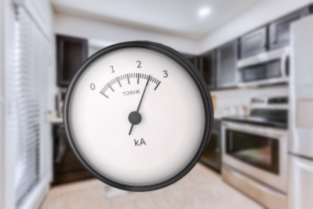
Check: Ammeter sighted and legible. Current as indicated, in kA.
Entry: 2.5 kA
